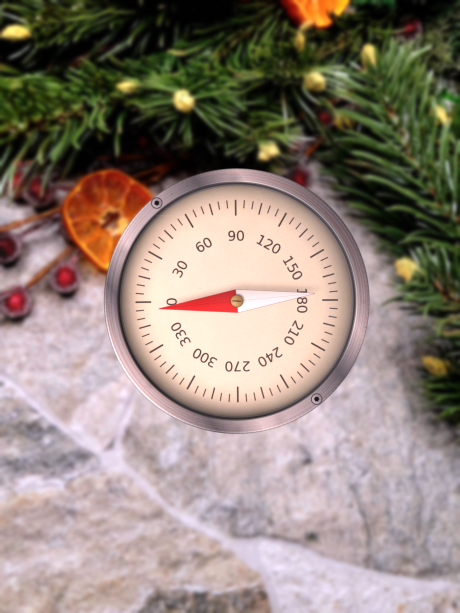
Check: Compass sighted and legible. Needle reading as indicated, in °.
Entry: 355 °
